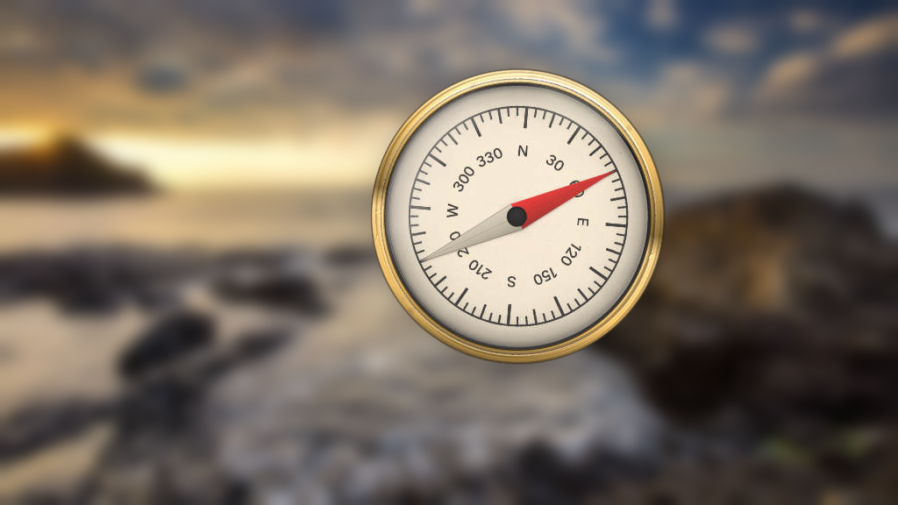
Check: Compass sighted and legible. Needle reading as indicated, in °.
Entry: 60 °
